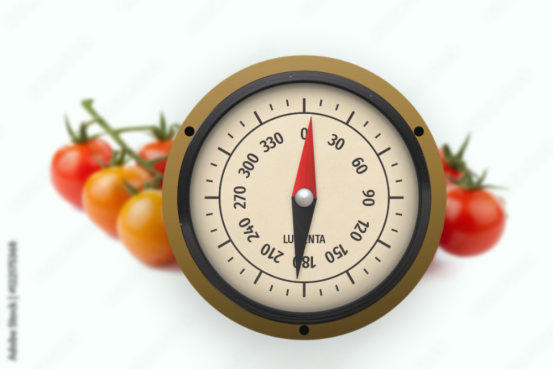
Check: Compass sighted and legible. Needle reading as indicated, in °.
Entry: 5 °
